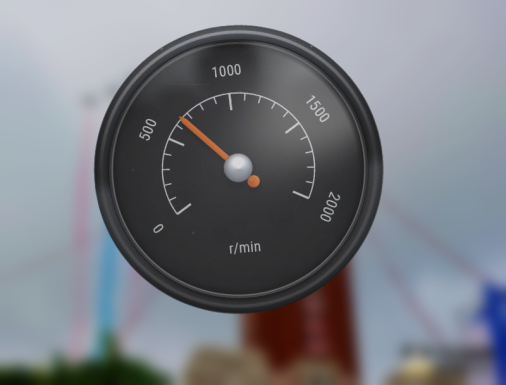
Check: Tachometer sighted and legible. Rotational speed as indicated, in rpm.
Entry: 650 rpm
